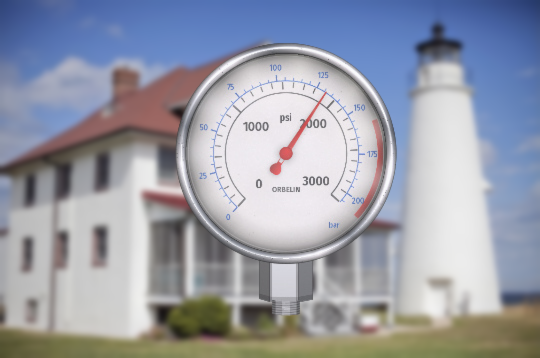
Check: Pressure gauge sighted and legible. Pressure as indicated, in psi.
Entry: 1900 psi
